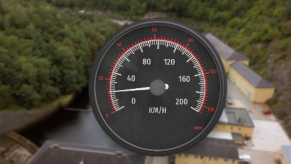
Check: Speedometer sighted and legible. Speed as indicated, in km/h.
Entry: 20 km/h
